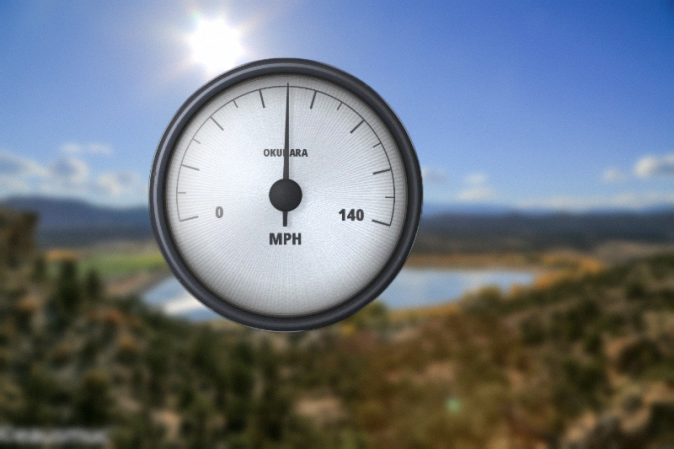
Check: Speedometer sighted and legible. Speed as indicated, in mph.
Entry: 70 mph
